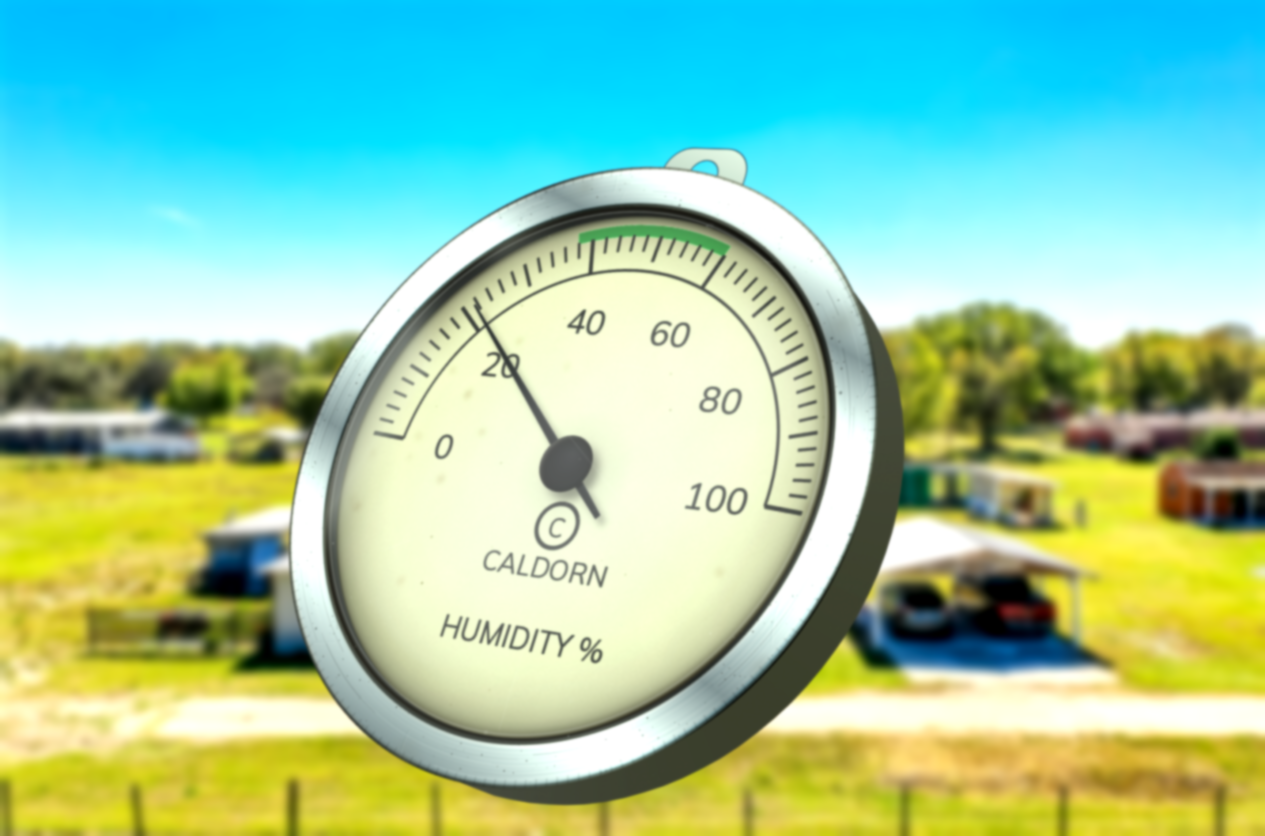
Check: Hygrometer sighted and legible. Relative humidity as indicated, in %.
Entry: 22 %
